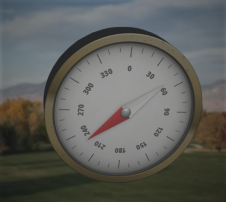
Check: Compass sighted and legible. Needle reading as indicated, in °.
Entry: 230 °
